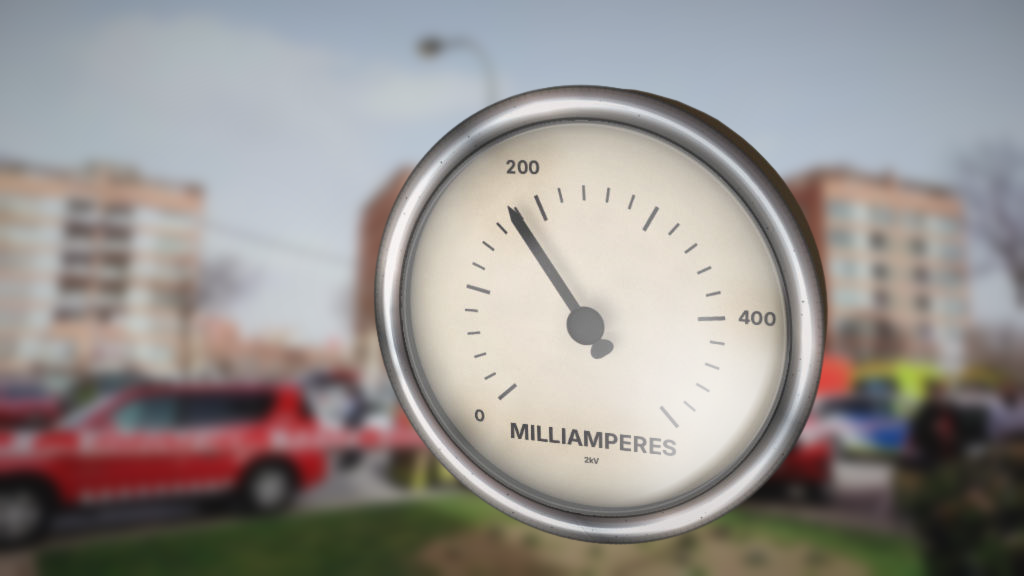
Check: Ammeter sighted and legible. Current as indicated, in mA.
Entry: 180 mA
